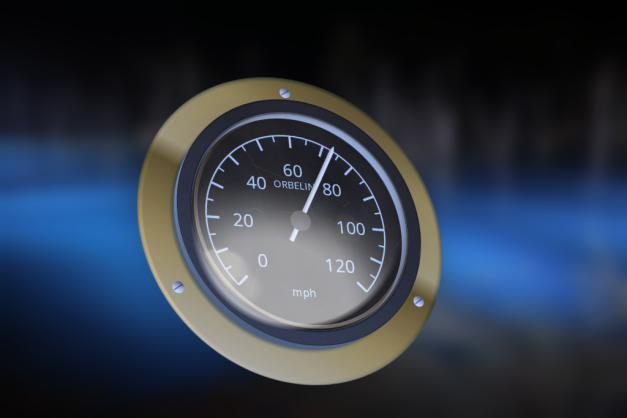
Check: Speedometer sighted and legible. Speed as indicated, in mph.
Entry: 72.5 mph
